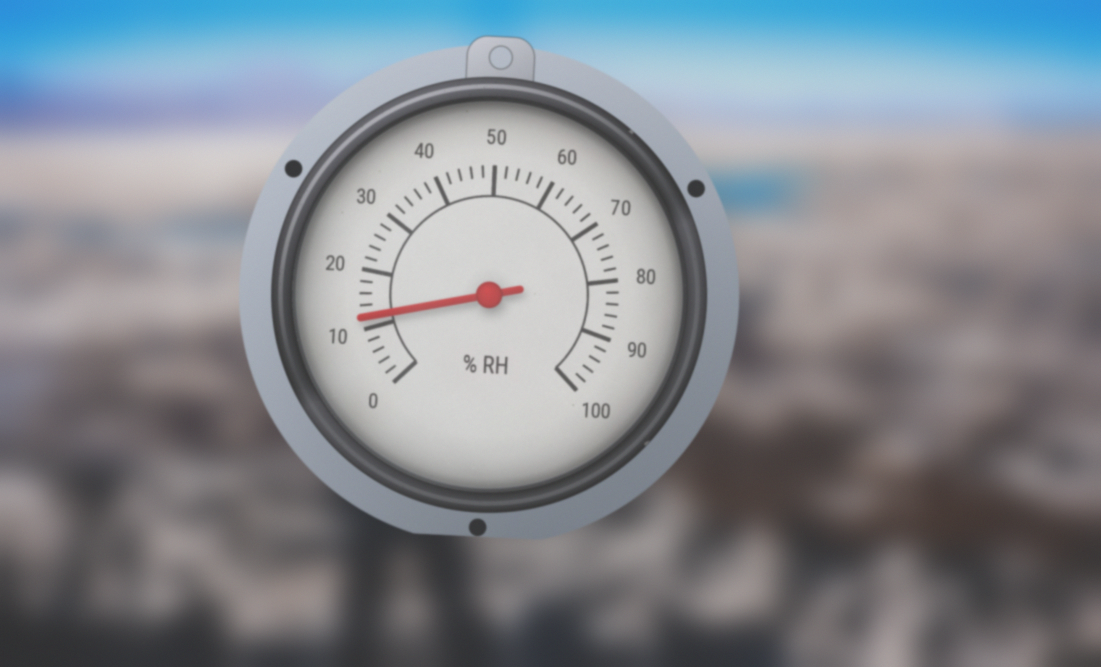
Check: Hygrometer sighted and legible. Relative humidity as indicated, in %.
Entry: 12 %
